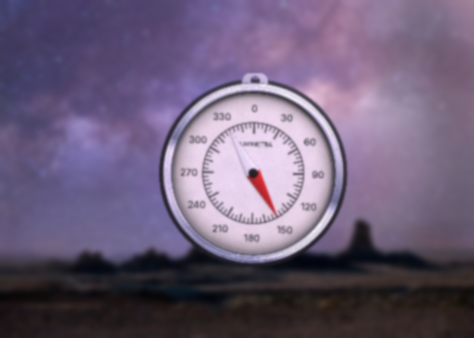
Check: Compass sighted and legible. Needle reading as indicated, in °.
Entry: 150 °
